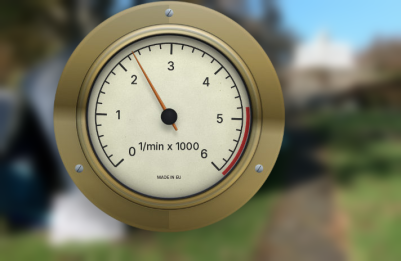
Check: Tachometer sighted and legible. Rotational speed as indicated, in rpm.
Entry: 2300 rpm
